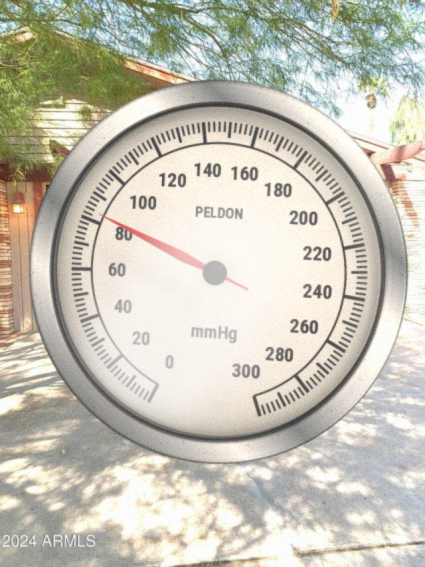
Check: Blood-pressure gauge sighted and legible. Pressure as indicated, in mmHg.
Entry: 84 mmHg
